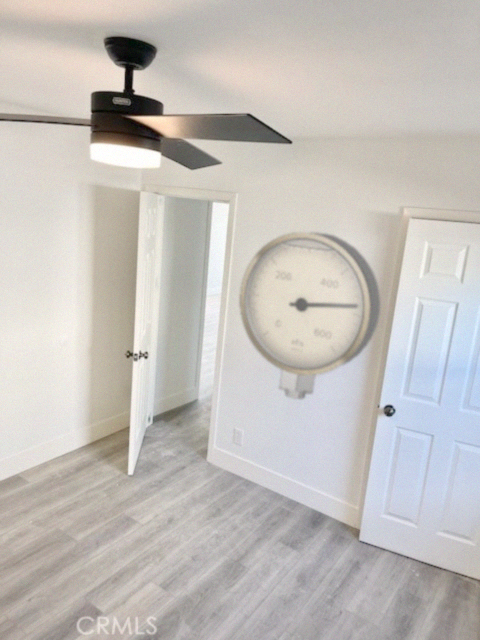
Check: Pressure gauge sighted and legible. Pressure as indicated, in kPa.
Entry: 480 kPa
